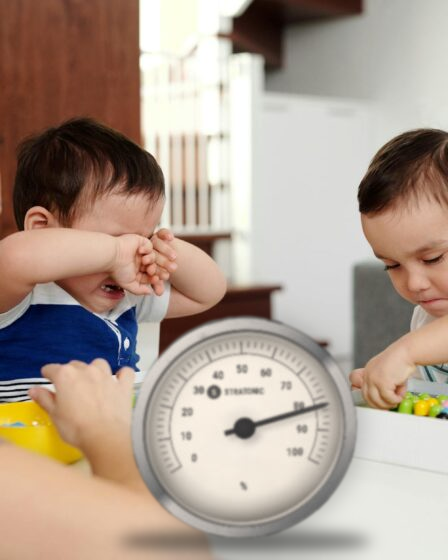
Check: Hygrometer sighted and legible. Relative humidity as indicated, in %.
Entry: 82 %
